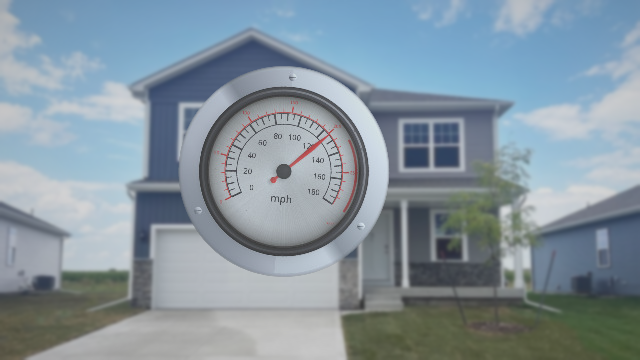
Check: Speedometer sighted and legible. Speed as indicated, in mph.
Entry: 125 mph
